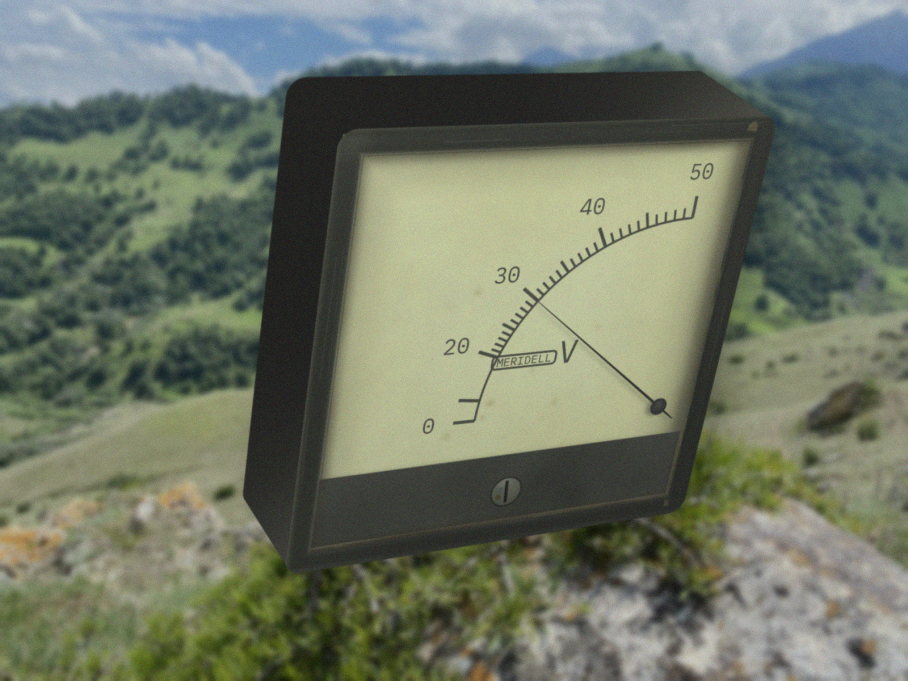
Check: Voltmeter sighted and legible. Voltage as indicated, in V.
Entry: 30 V
